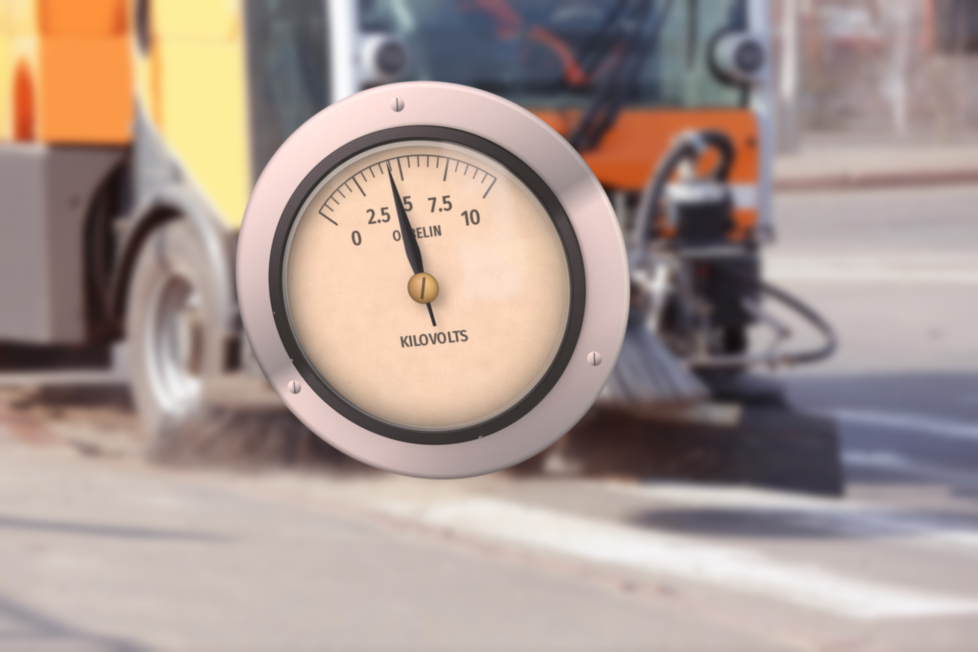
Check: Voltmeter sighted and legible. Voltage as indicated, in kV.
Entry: 4.5 kV
